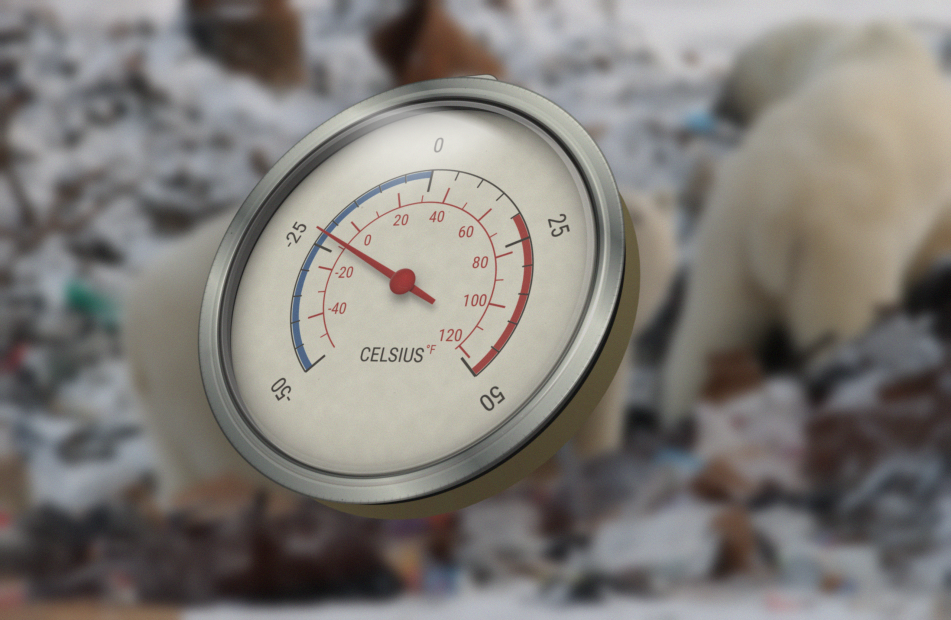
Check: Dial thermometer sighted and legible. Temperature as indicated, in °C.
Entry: -22.5 °C
